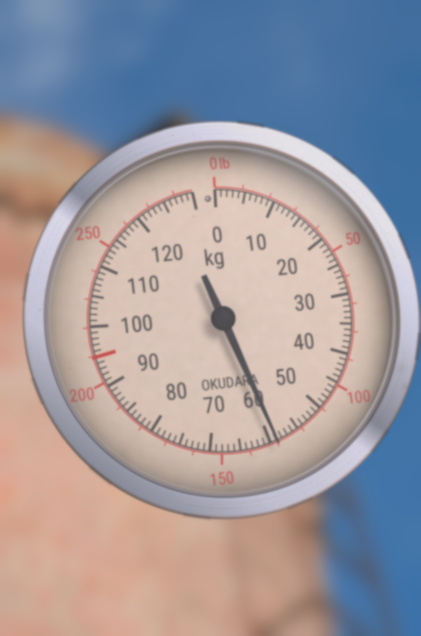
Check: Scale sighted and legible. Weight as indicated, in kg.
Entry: 59 kg
